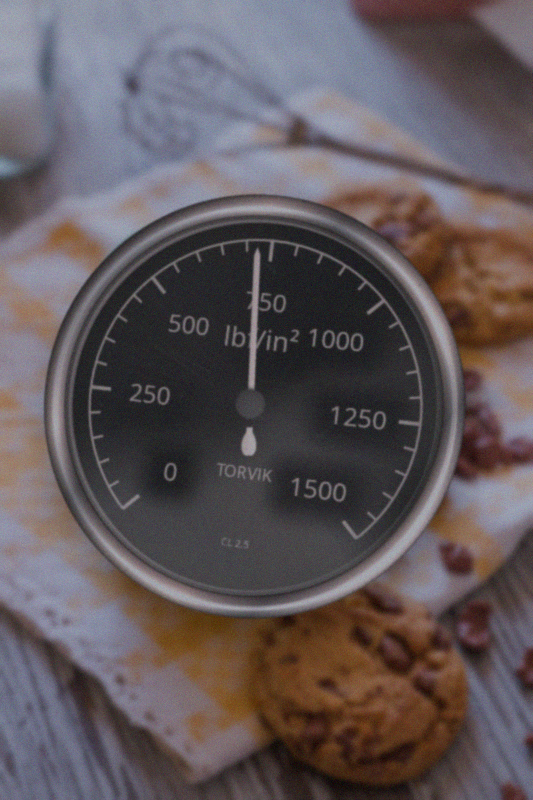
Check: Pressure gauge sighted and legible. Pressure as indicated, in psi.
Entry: 725 psi
